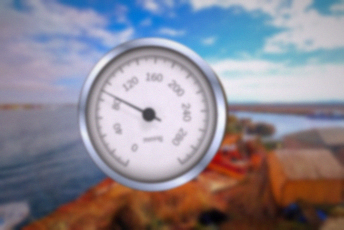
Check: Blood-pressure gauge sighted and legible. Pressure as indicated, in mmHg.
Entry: 90 mmHg
